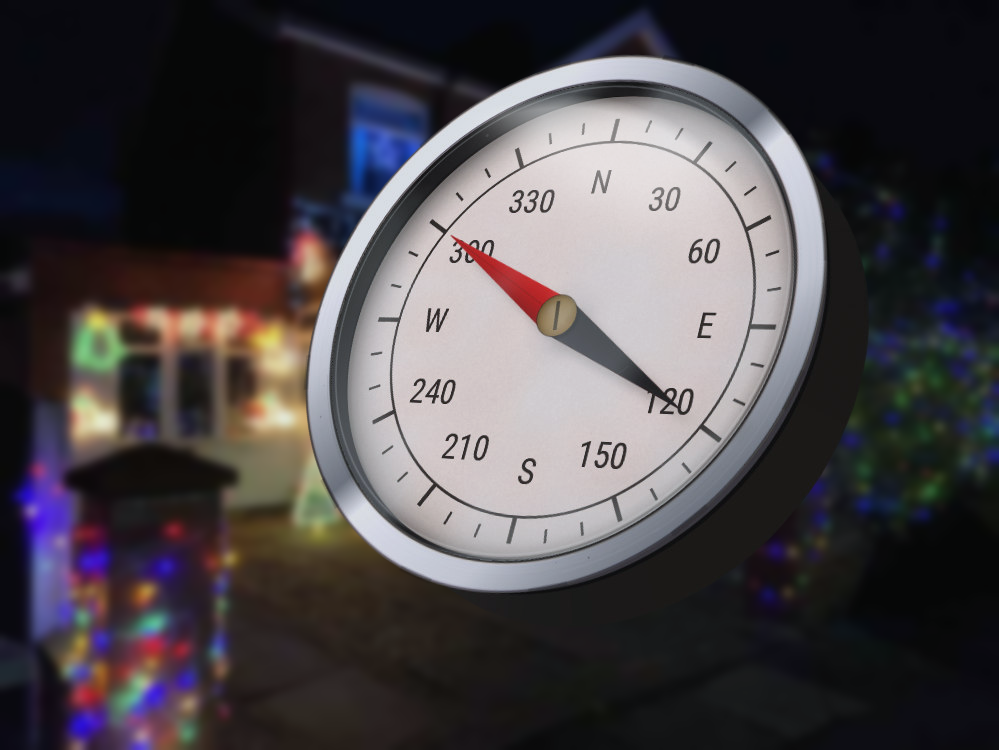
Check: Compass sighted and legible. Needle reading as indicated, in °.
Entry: 300 °
